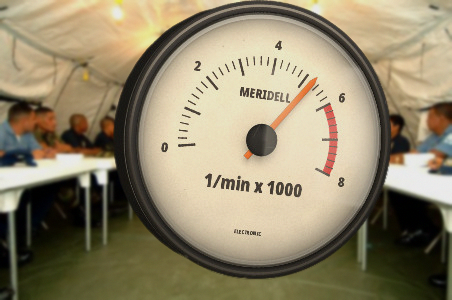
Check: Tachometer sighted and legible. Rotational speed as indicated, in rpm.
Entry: 5200 rpm
